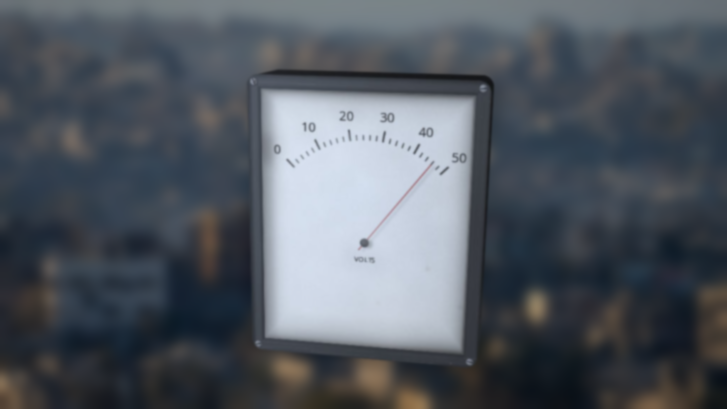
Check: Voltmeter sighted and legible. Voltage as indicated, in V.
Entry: 46 V
